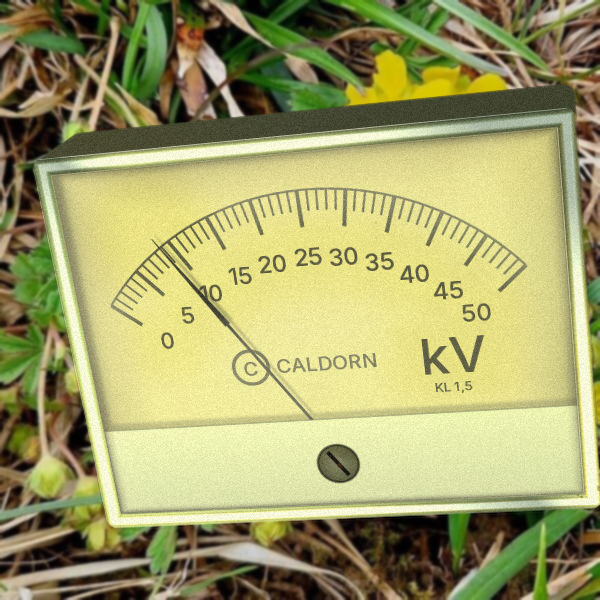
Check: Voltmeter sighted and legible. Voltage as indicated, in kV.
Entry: 9 kV
